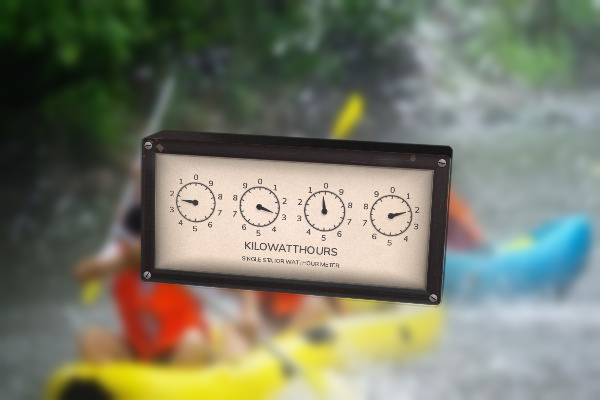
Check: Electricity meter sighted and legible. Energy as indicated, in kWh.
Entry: 2302 kWh
